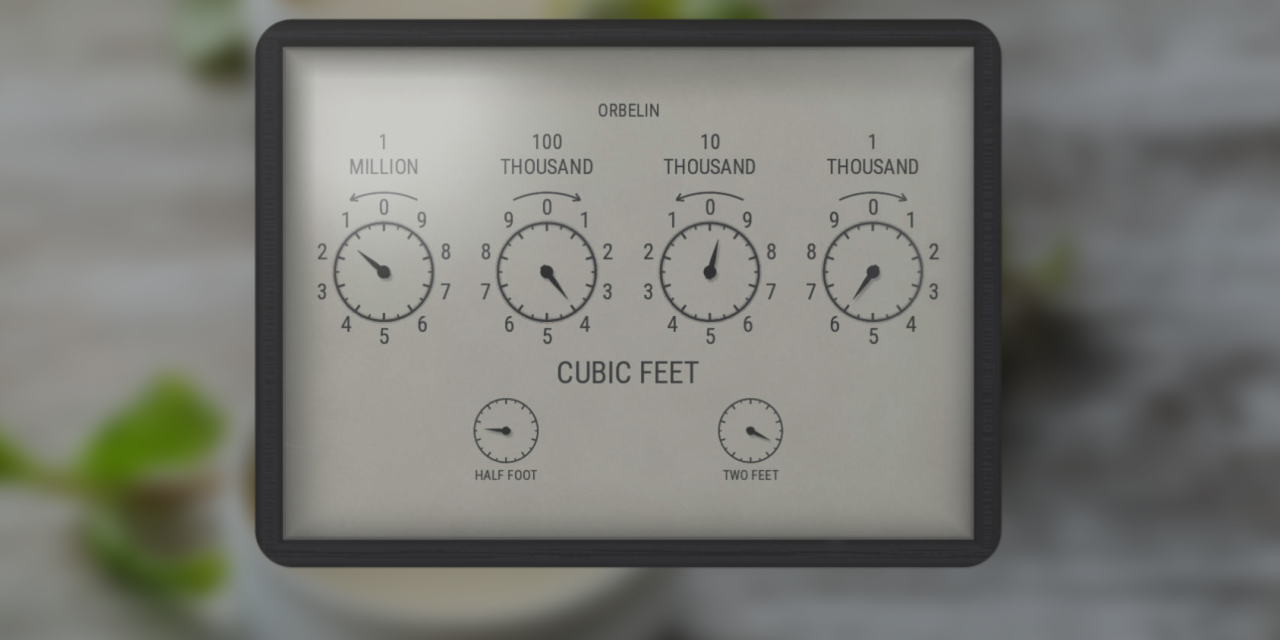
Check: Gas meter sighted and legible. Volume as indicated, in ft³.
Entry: 139600 ft³
